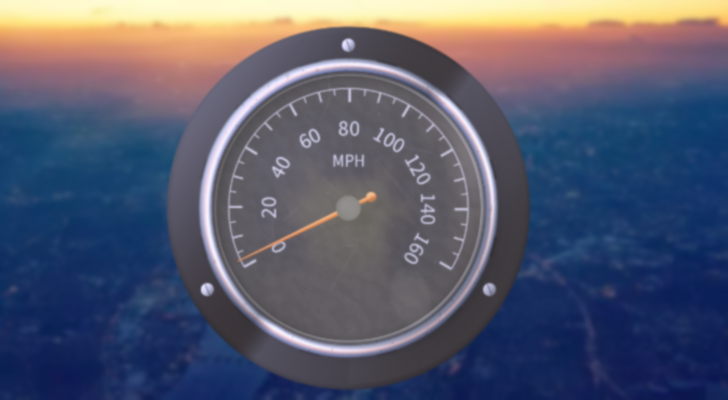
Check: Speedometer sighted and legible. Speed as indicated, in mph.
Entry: 2.5 mph
